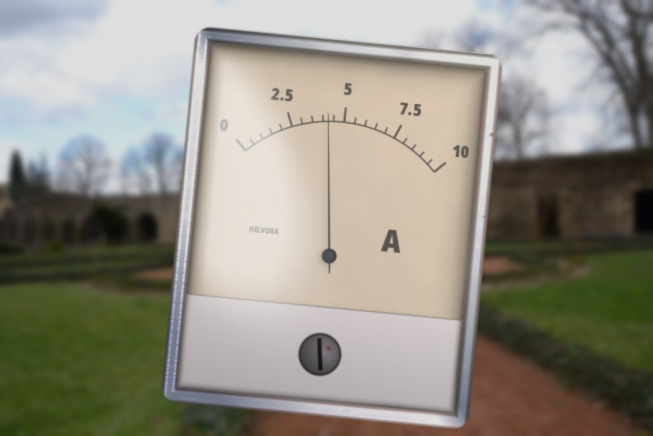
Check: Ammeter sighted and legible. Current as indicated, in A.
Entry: 4.25 A
